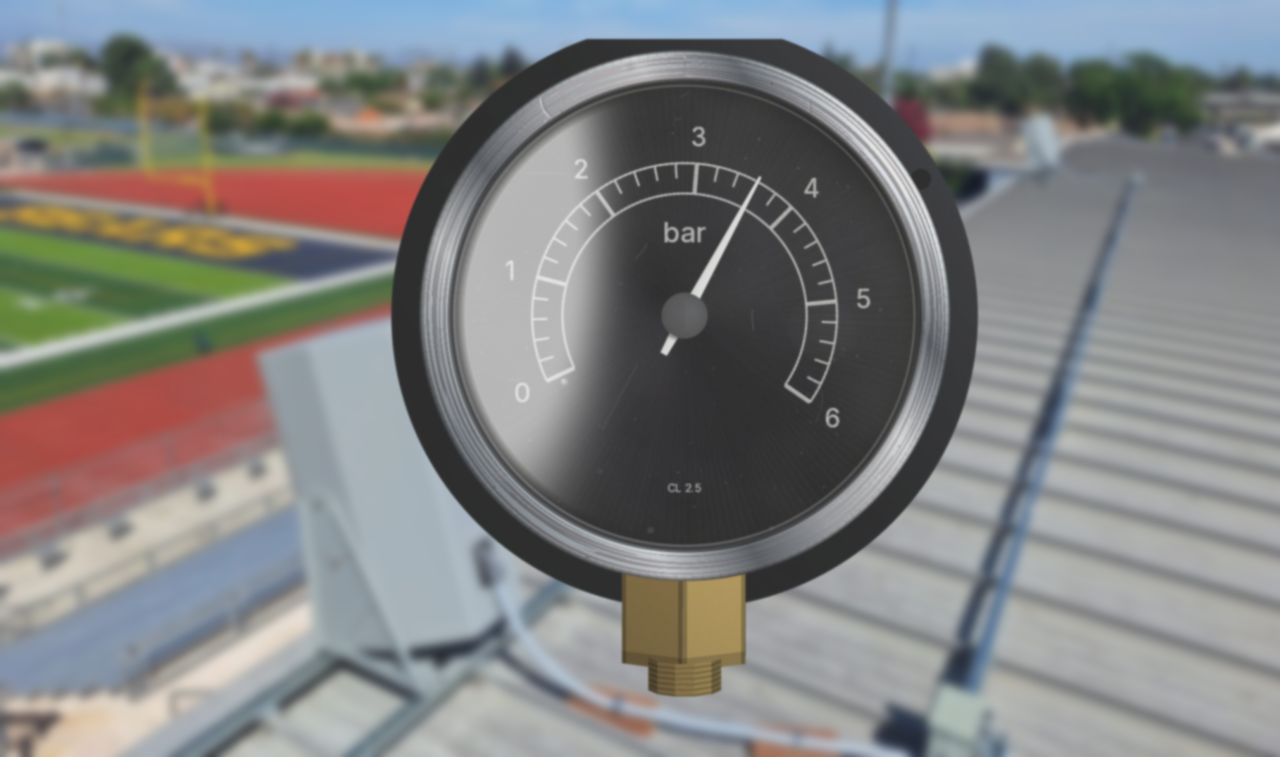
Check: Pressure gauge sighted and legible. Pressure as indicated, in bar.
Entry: 3.6 bar
